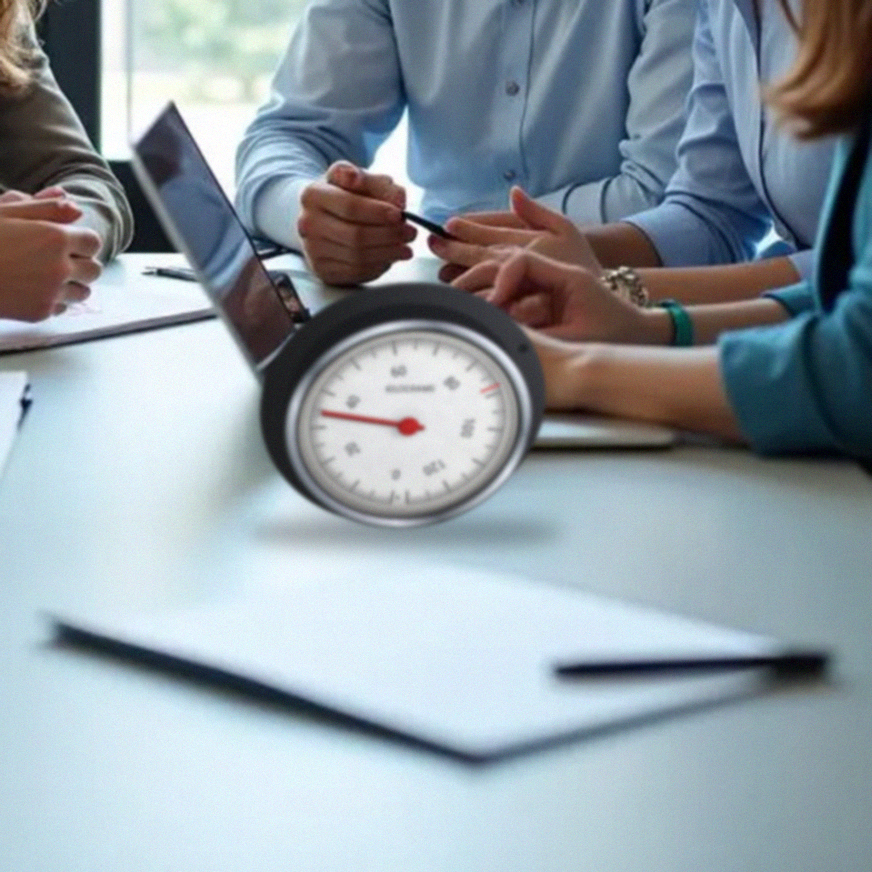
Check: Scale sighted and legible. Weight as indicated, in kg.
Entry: 35 kg
